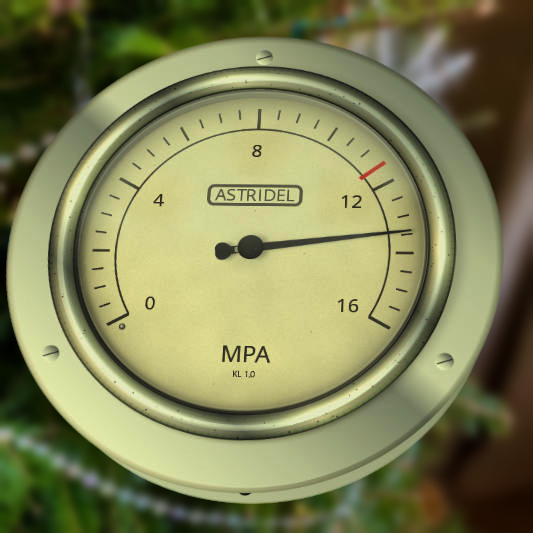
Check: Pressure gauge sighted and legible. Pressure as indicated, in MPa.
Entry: 13.5 MPa
